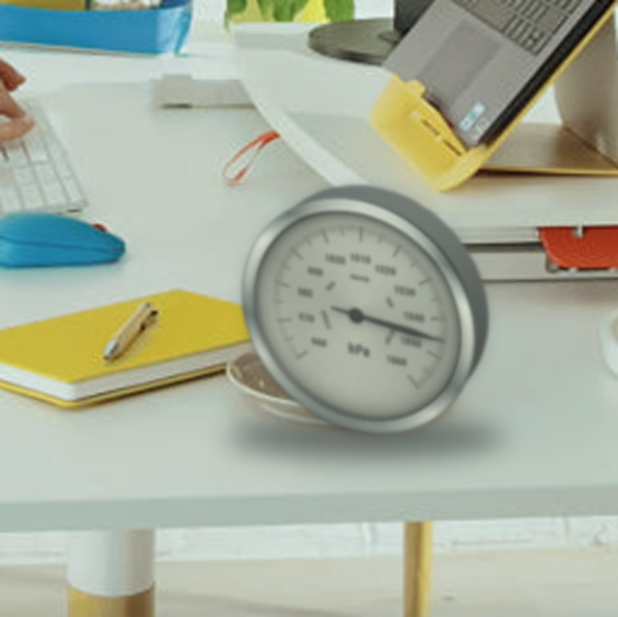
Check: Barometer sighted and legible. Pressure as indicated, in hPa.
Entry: 1045 hPa
